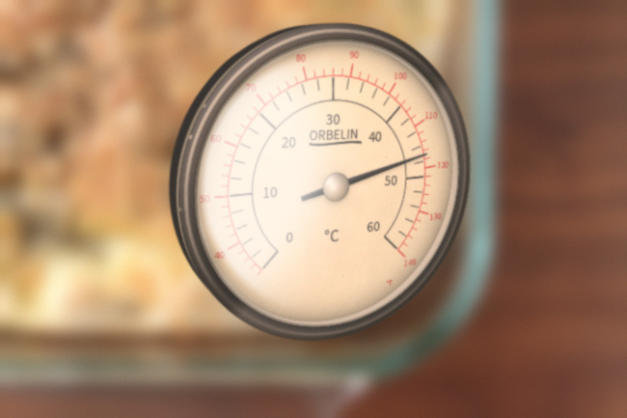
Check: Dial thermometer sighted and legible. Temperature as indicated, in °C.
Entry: 47 °C
